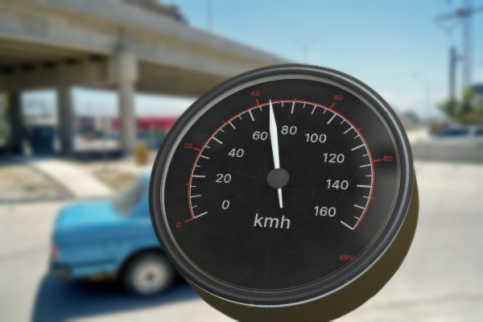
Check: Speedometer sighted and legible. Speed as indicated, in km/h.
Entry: 70 km/h
